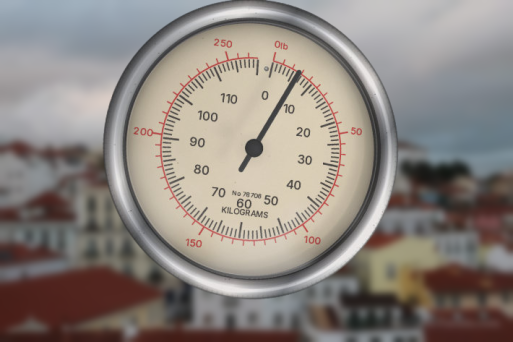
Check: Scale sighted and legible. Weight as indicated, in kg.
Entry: 6 kg
